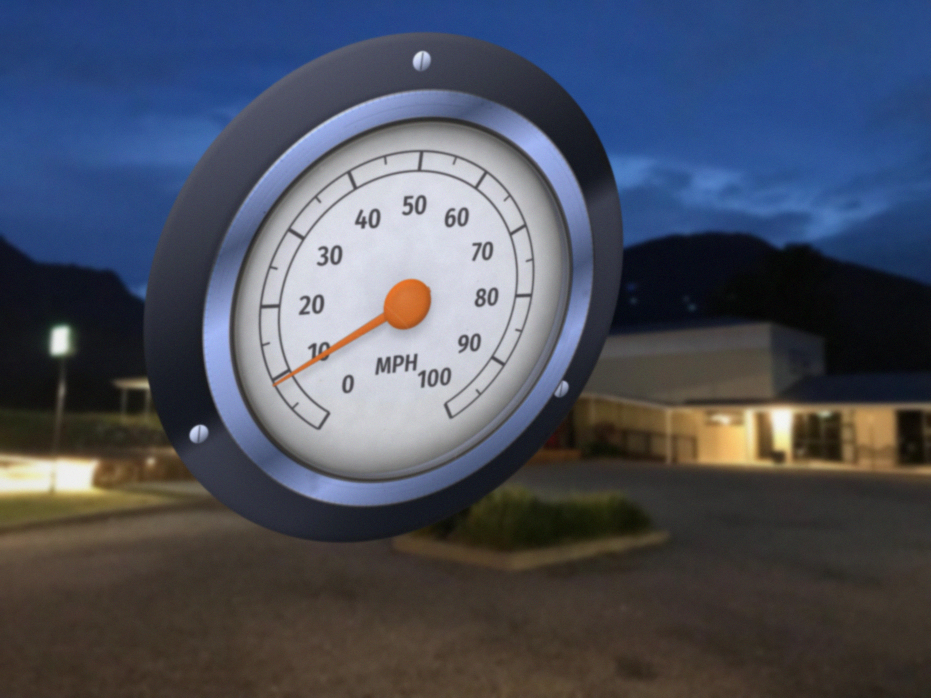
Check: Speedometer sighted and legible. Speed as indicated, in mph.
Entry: 10 mph
